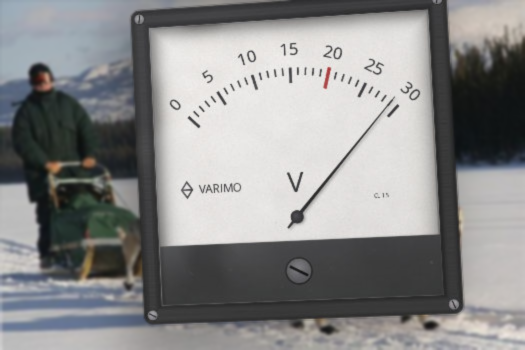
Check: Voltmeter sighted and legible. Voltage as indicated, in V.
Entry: 29 V
